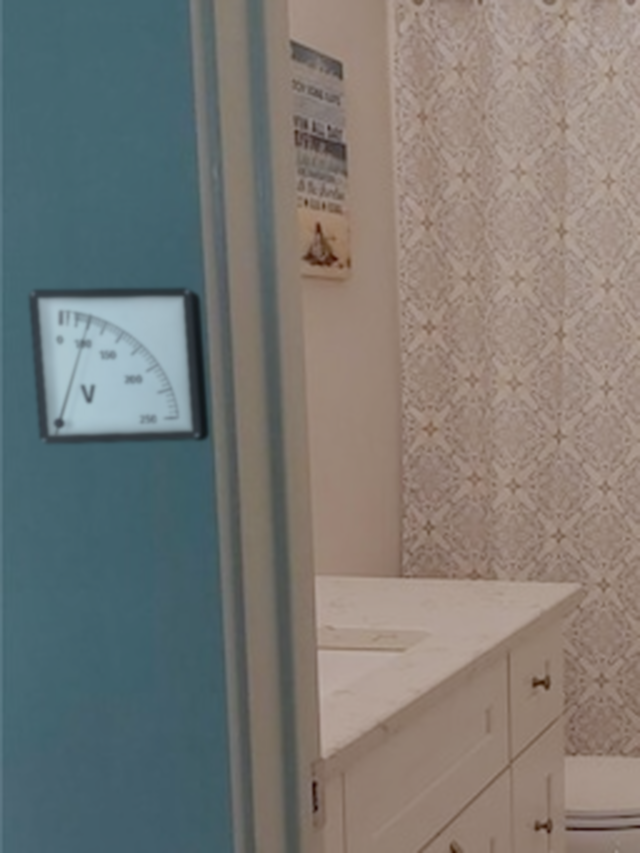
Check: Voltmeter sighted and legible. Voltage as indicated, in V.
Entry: 100 V
